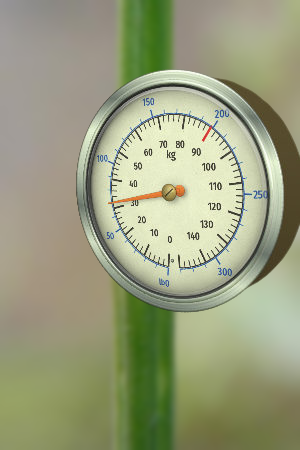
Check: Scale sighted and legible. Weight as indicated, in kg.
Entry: 32 kg
